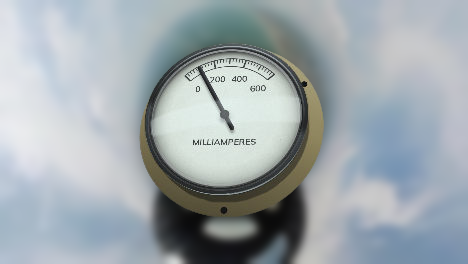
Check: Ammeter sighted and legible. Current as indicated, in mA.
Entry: 100 mA
